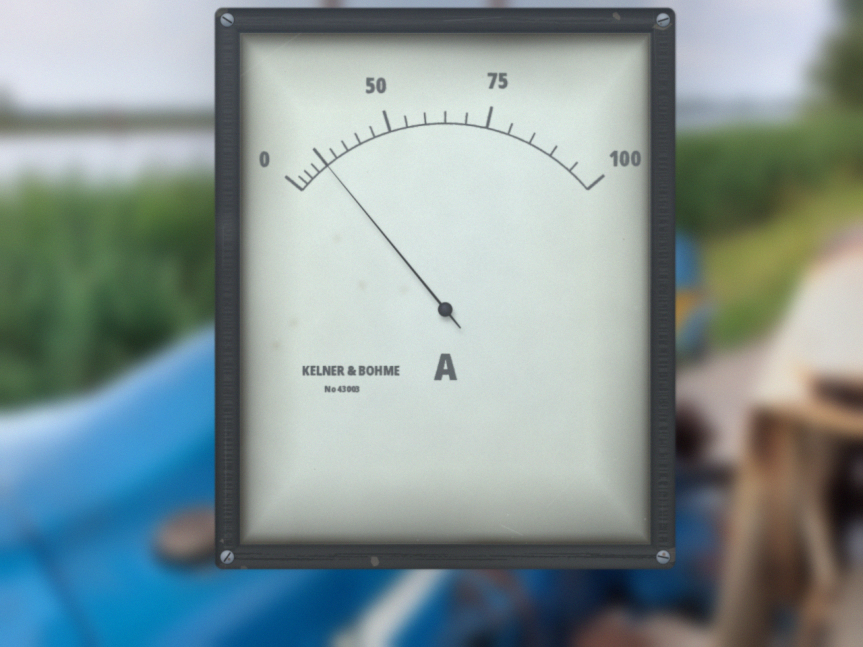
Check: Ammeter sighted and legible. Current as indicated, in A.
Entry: 25 A
